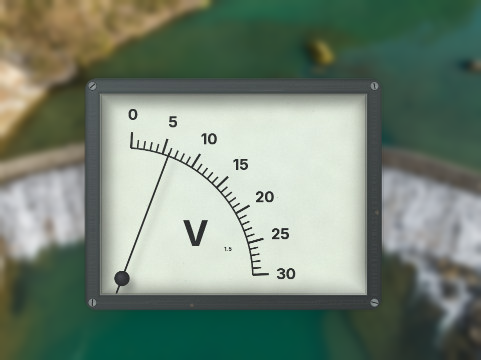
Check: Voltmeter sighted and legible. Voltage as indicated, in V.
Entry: 6 V
